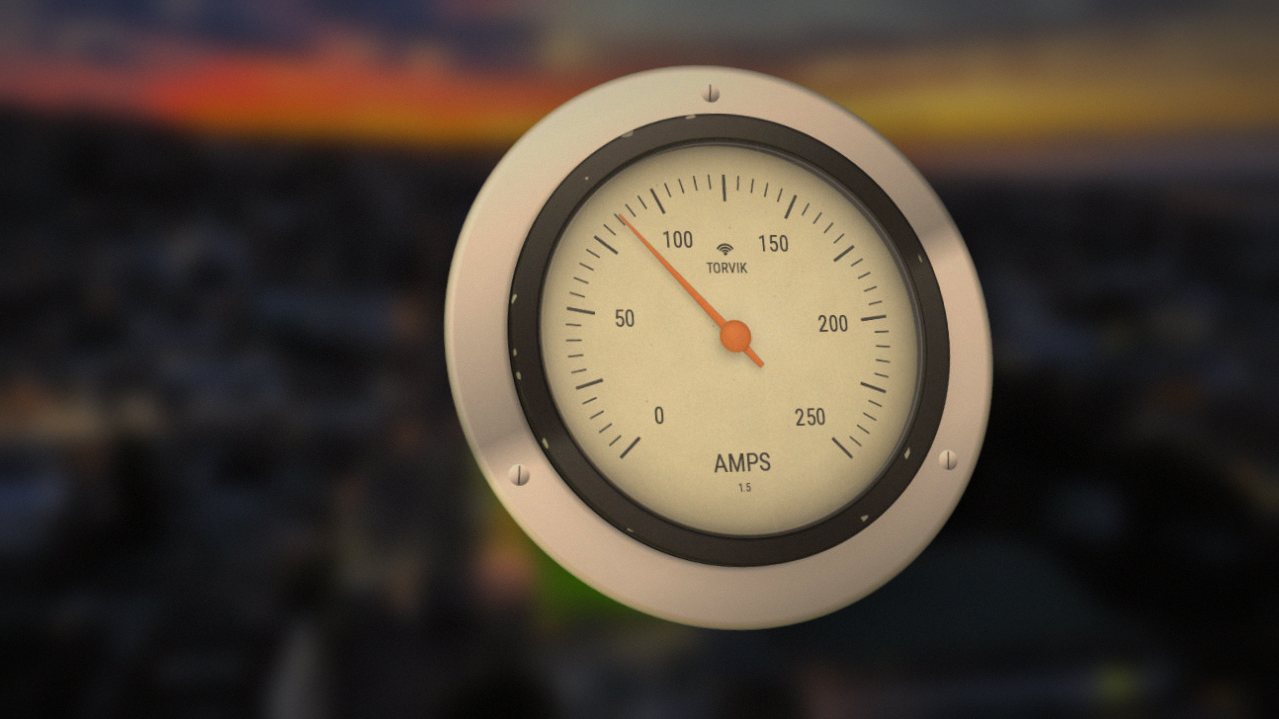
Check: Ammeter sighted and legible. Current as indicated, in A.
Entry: 85 A
